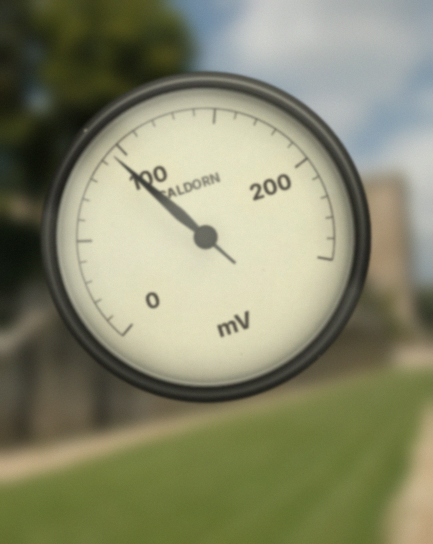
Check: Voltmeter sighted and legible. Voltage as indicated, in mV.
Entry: 95 mV
